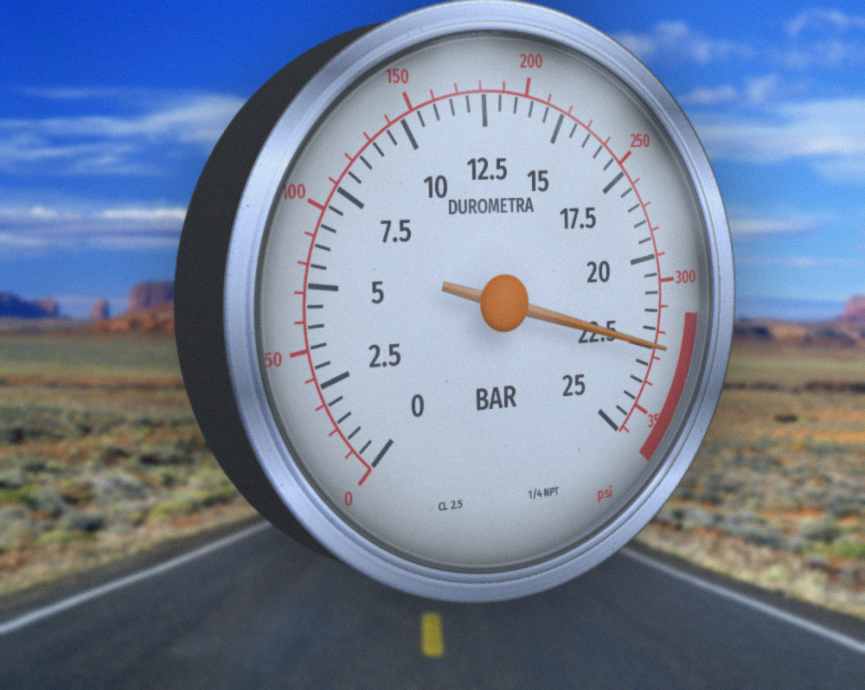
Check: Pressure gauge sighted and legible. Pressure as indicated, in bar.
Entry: 22.5 bar
